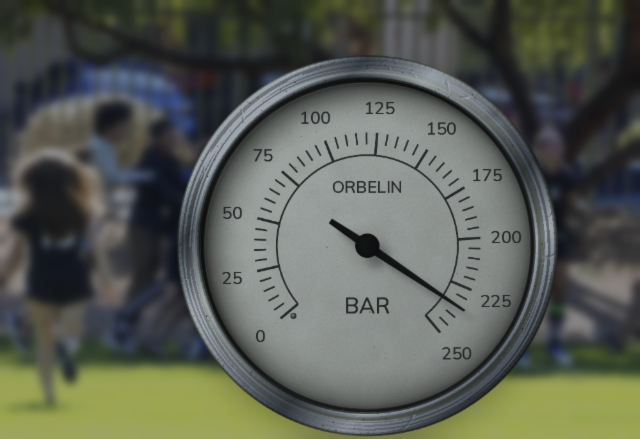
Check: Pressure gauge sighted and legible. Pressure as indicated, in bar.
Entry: 235 bar
